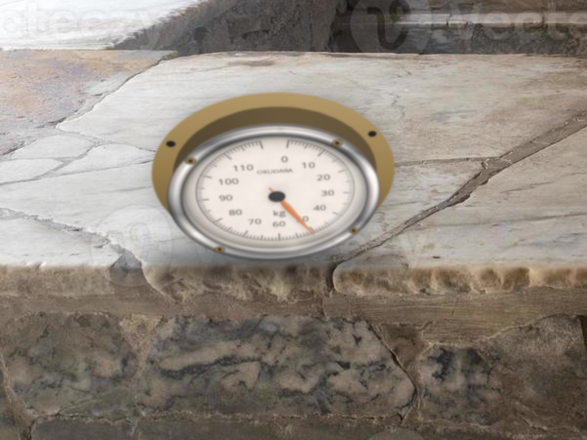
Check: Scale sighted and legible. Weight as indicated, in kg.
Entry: 50 kg
